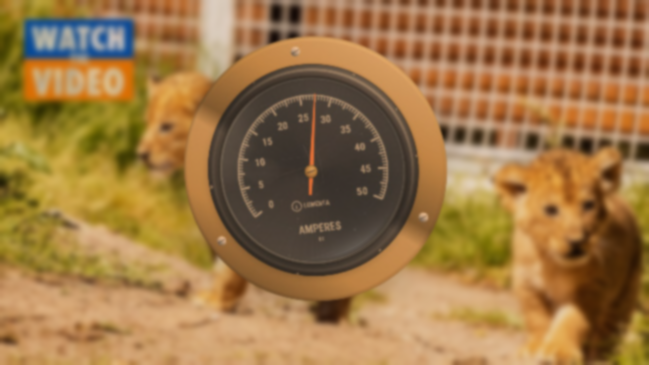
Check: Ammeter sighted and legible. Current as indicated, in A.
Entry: 27.5 A
